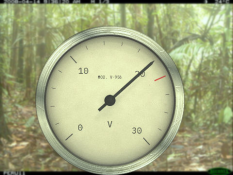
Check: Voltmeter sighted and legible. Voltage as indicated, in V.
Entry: 20 V
